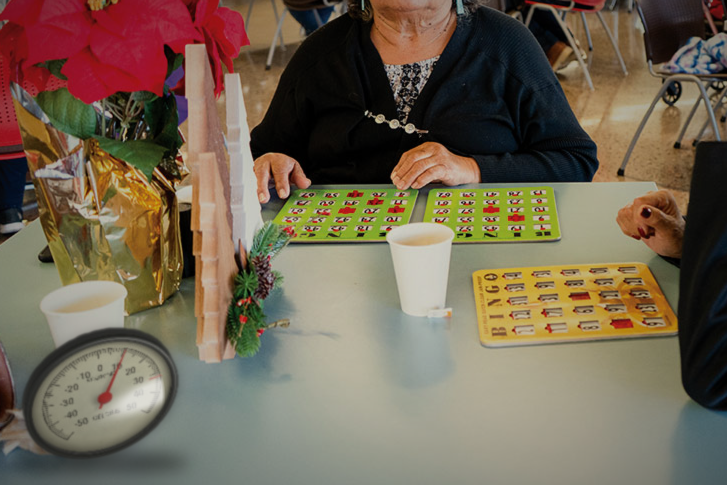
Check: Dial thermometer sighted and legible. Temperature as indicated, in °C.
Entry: 10 °C
